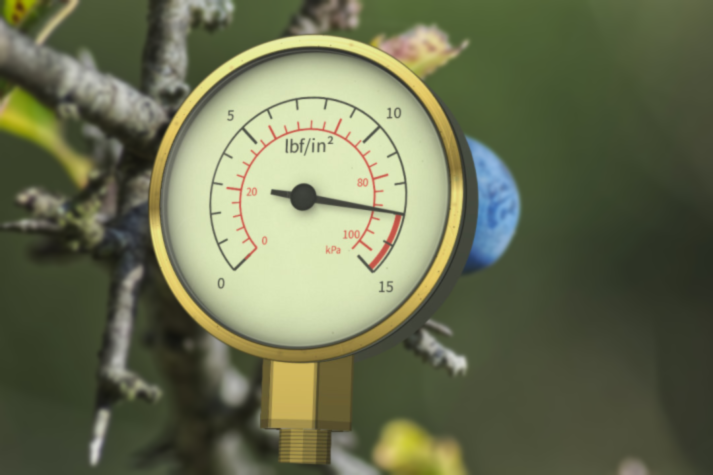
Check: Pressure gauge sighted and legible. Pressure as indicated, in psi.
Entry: 13 psi
